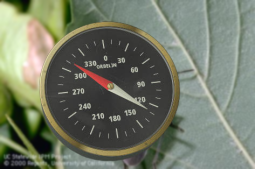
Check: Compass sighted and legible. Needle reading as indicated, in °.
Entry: 310 °
